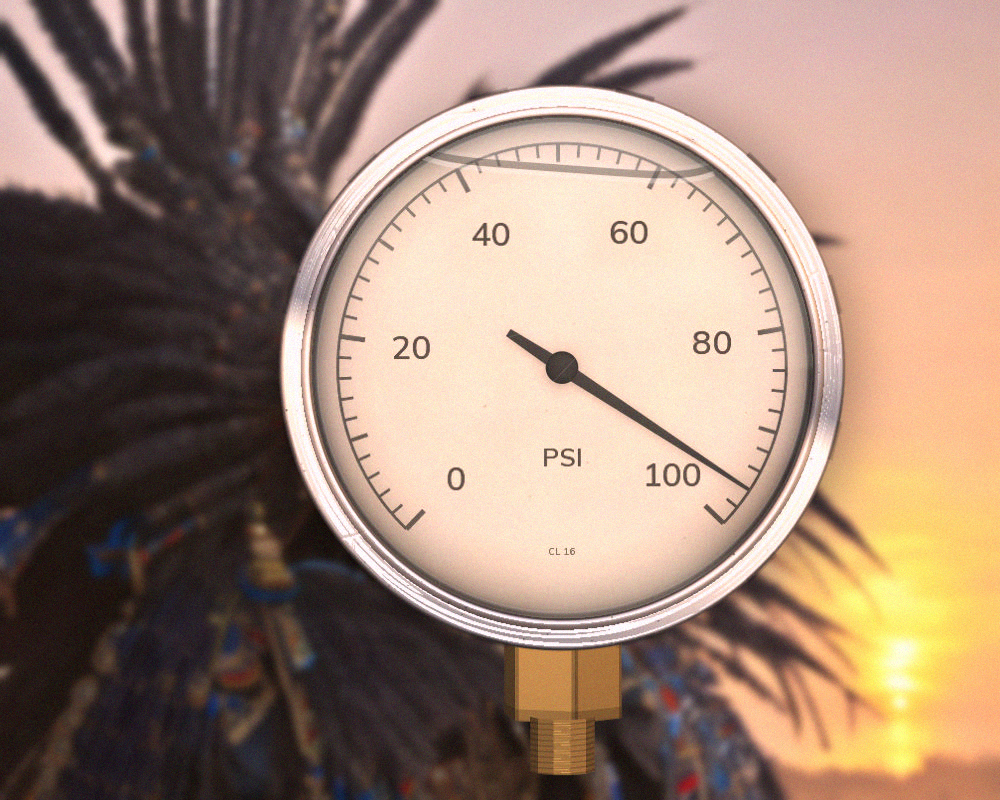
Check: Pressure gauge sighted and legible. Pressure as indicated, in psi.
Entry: 96 psi
